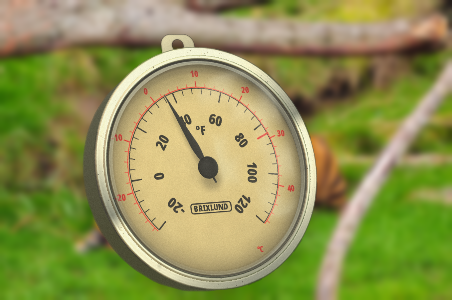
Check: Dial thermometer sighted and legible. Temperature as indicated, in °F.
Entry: 36 °F
